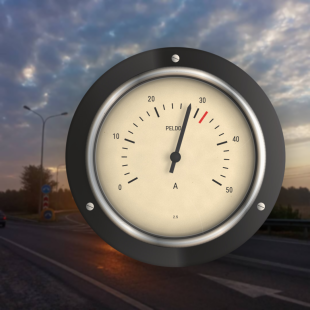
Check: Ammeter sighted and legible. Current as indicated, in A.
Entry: 28 A
